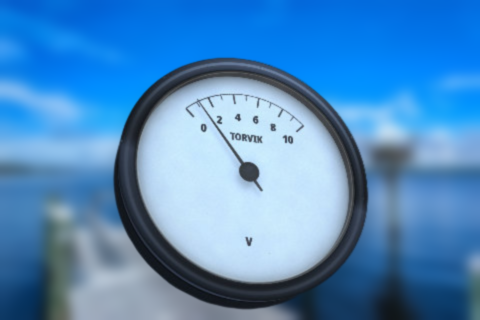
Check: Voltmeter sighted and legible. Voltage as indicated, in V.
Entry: 1 V
